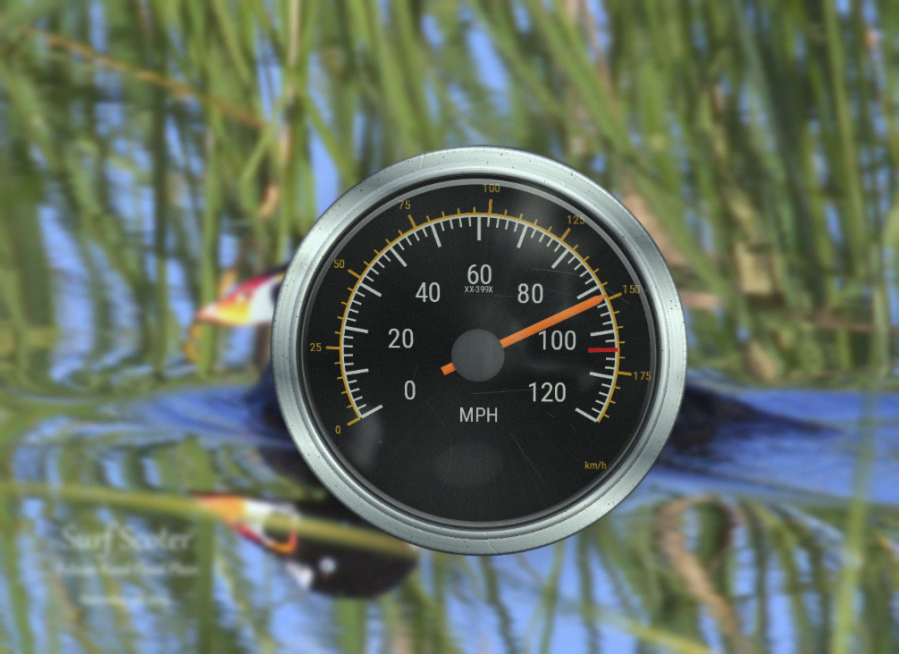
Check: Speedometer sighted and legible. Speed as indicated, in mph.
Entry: 92 mph
